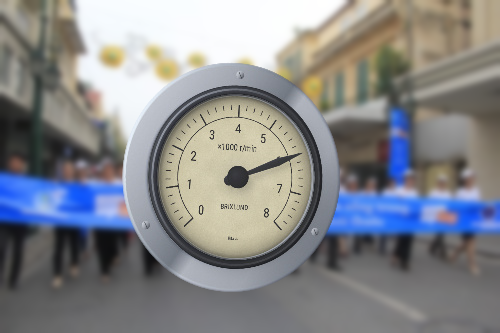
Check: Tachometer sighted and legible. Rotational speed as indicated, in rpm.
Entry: 6000 rpm
